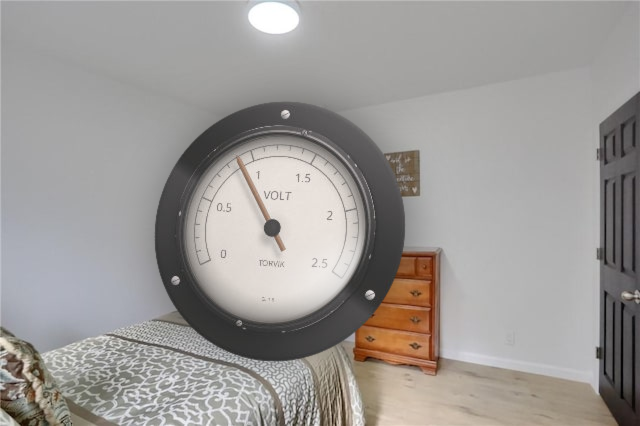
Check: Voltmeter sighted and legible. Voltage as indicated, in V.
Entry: 0.9 V
